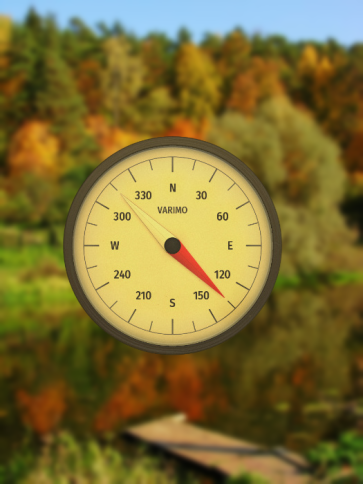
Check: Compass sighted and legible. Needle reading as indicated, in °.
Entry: 135 °
